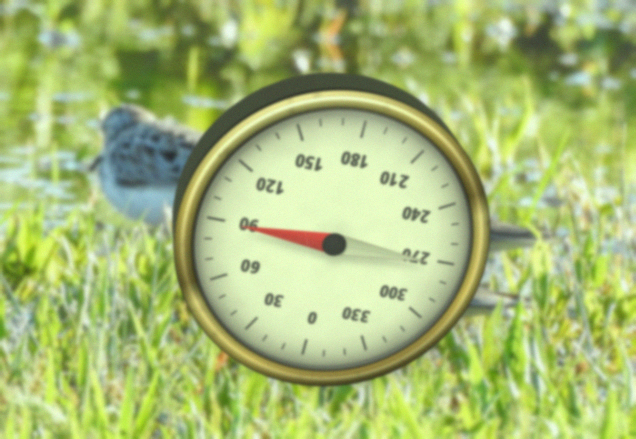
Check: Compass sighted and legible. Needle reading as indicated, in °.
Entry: 90 °
